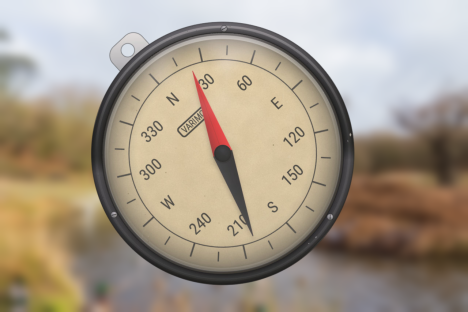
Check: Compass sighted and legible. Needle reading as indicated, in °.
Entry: 22.5 °
